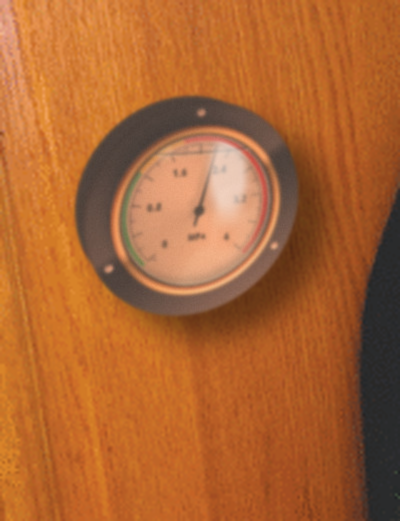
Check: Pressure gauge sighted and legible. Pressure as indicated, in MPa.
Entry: 2.2 MPa
